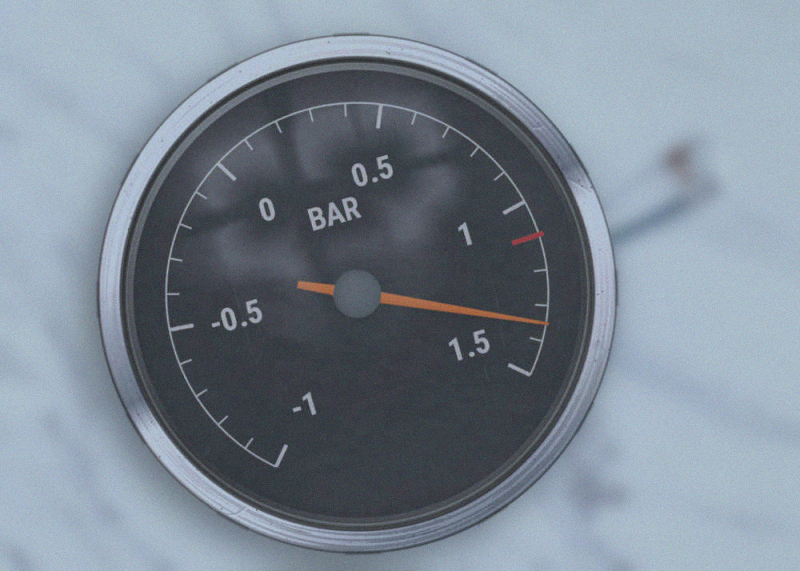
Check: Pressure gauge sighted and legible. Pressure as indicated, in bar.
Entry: 1.35 bar
